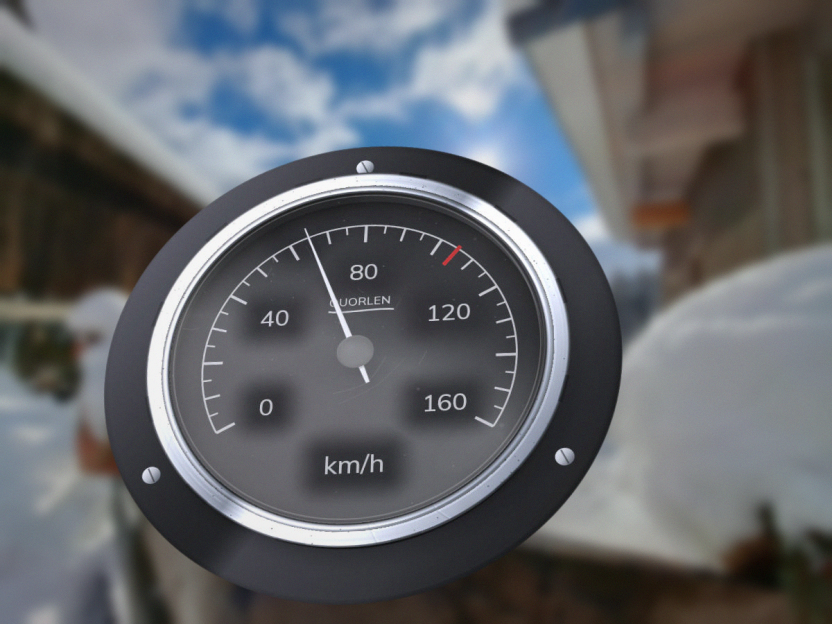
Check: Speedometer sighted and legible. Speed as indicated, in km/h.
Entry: 65 km/h
